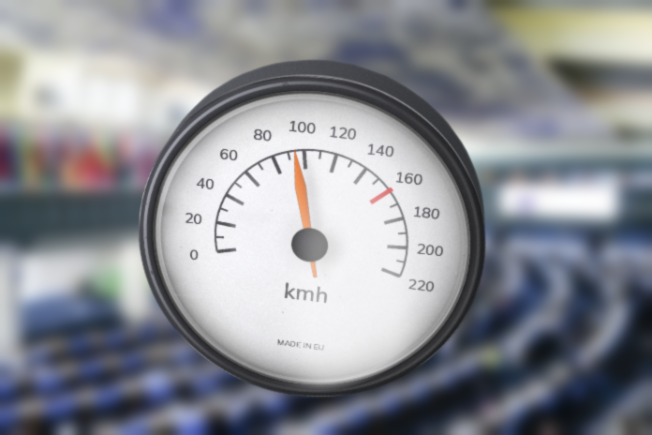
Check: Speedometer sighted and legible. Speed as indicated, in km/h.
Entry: 95 km/h
